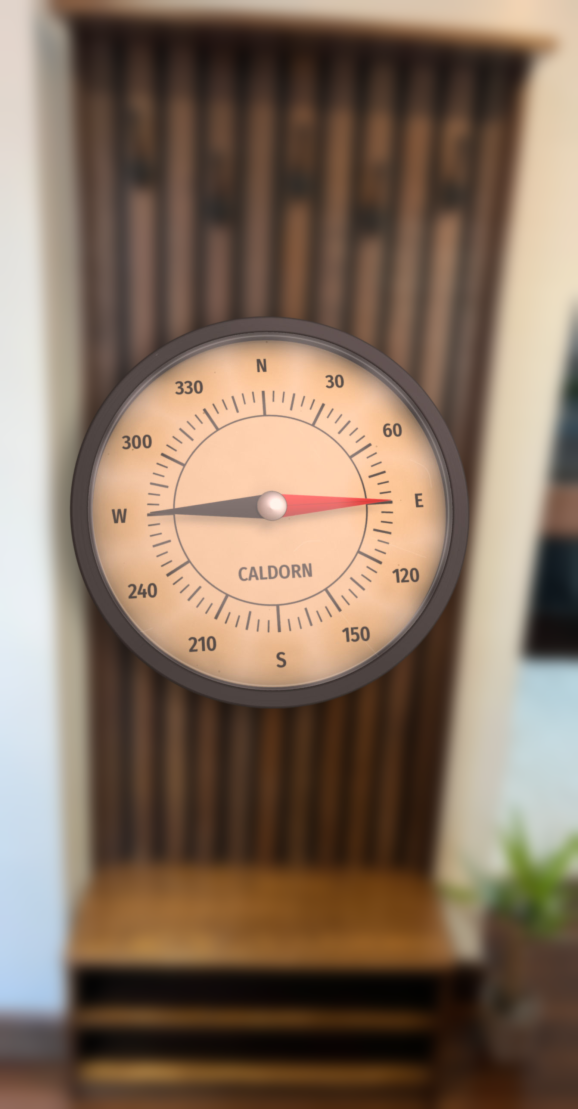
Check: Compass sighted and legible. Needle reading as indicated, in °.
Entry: 90 °
